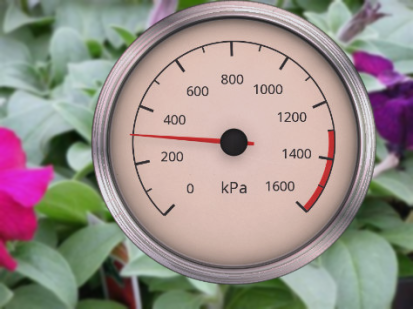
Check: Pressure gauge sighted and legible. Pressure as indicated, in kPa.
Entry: 300 kPa
